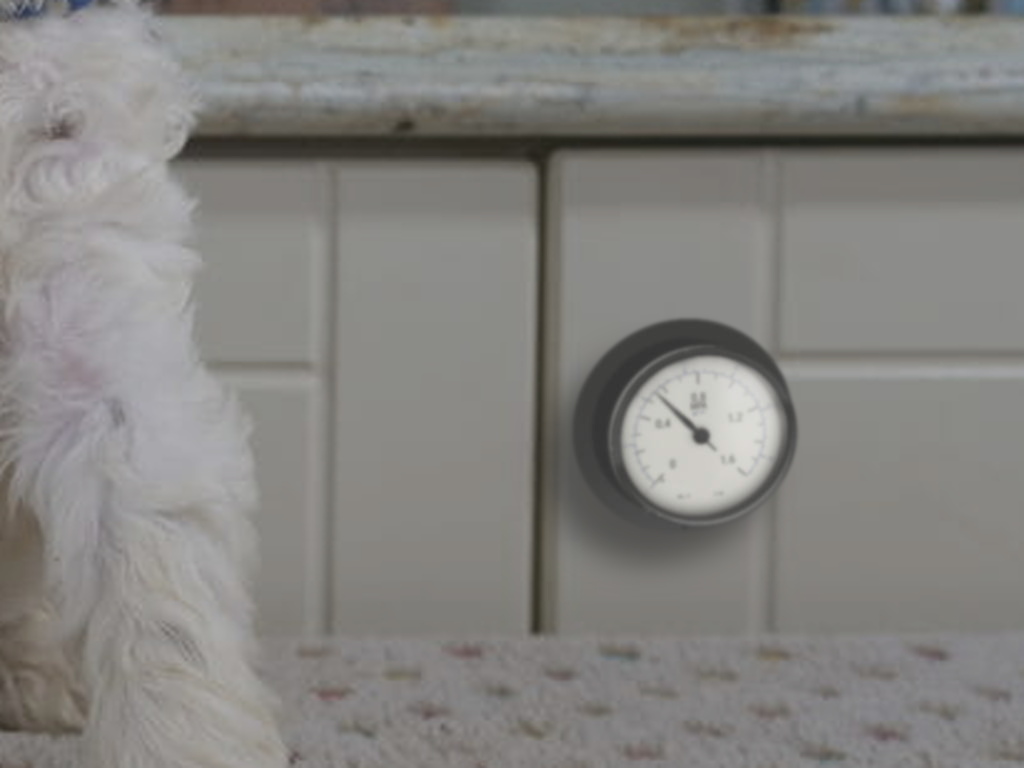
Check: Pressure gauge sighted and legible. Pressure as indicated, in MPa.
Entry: 0.55 MPa
